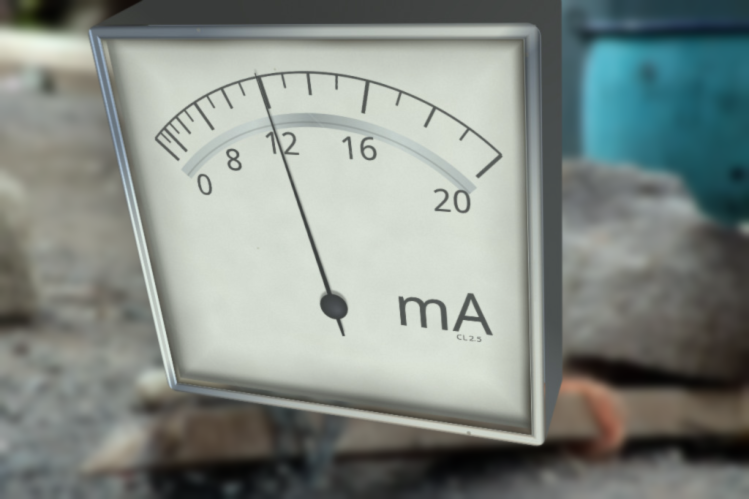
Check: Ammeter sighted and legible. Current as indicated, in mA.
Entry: 12 mA
